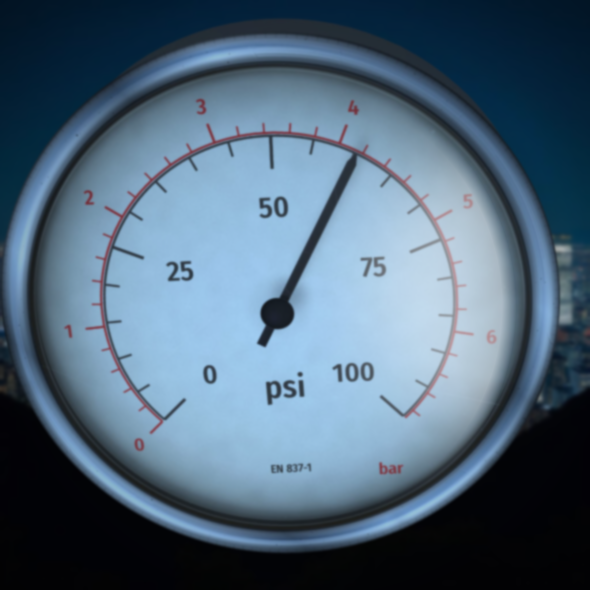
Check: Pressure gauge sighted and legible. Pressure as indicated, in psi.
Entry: 60 psi
